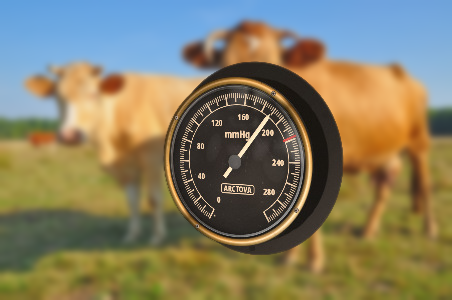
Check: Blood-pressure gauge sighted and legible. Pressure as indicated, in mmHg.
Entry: 190 mmHg
